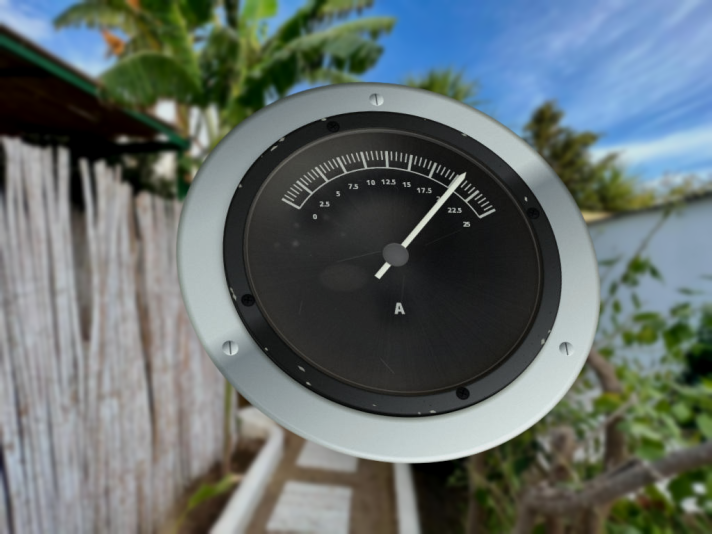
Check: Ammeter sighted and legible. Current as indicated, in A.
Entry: 20.5 A
